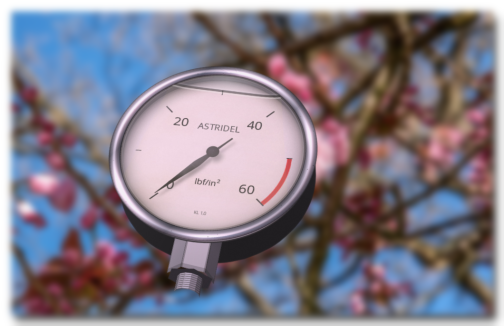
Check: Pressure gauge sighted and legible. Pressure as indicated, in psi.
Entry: 0 psi
